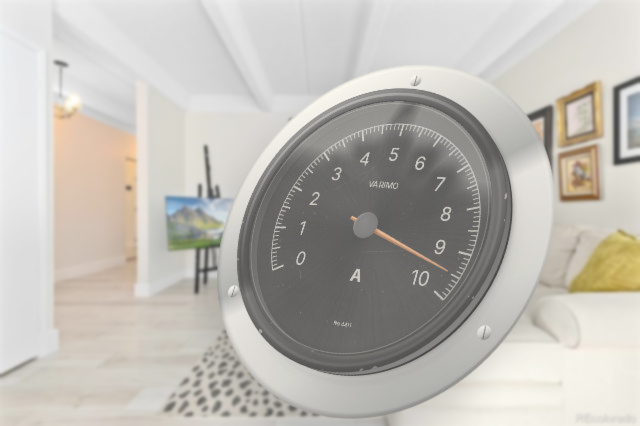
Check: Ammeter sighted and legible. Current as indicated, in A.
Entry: 9.5 A
